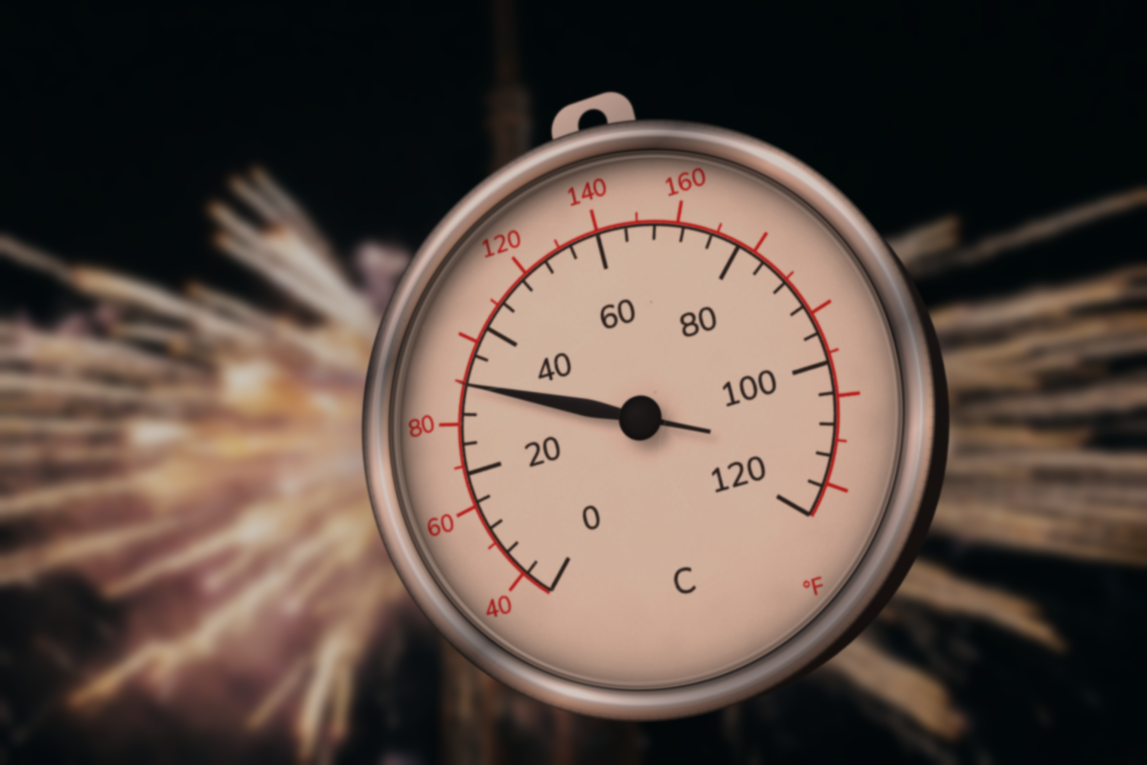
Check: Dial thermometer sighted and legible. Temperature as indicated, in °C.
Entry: 32 °C
